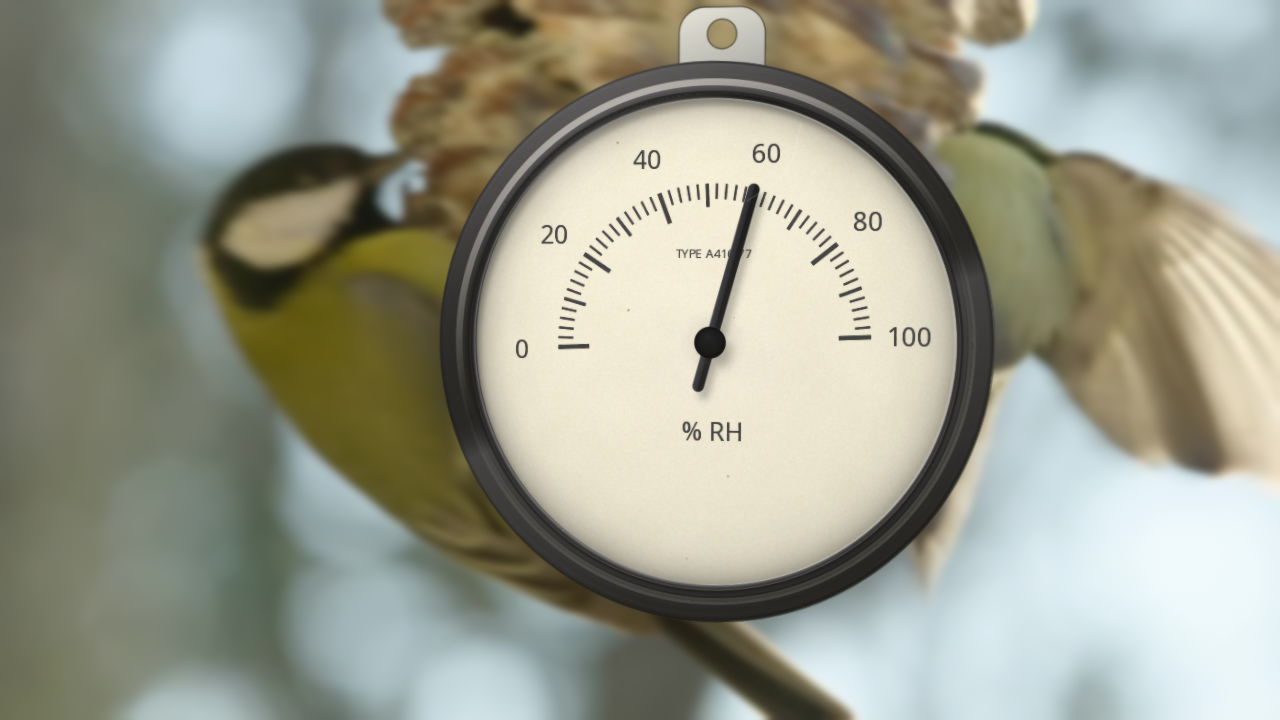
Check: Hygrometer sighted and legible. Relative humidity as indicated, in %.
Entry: 60 %
